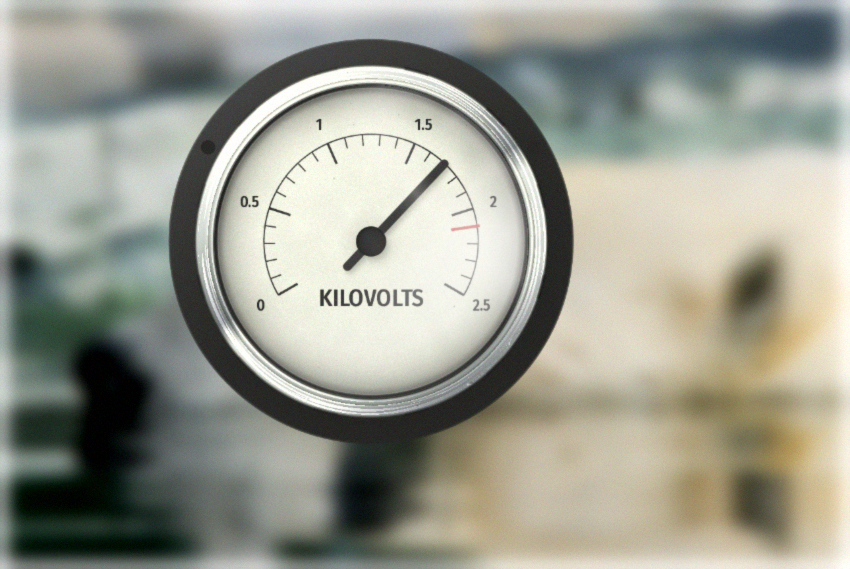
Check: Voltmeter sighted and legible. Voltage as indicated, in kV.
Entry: 1.7 kV
